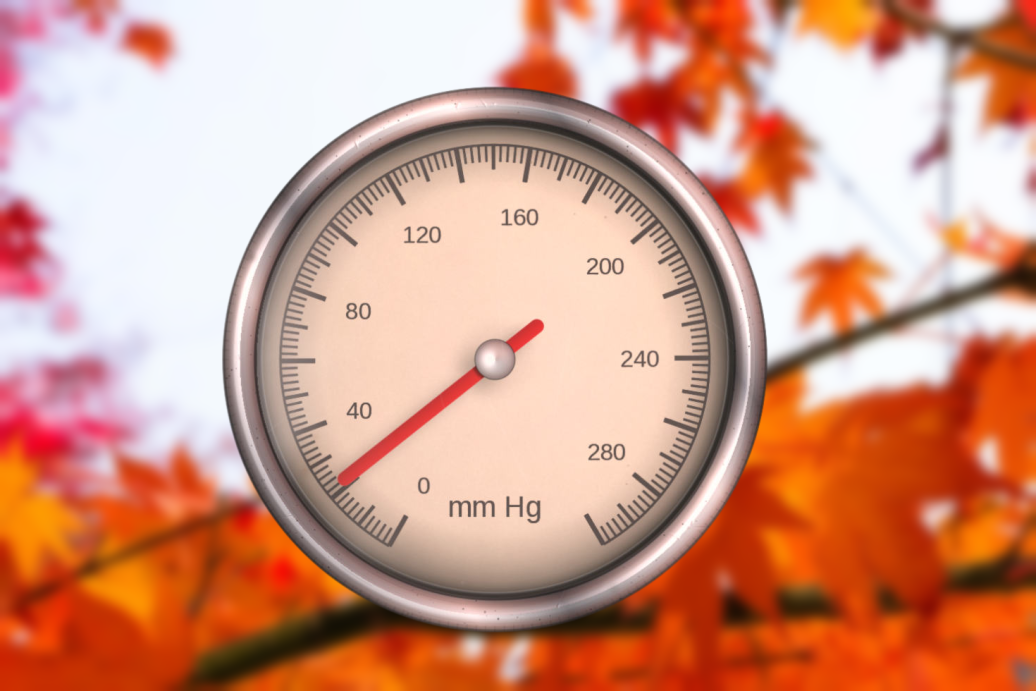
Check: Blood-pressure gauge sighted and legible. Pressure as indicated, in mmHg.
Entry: 22 mmHg
